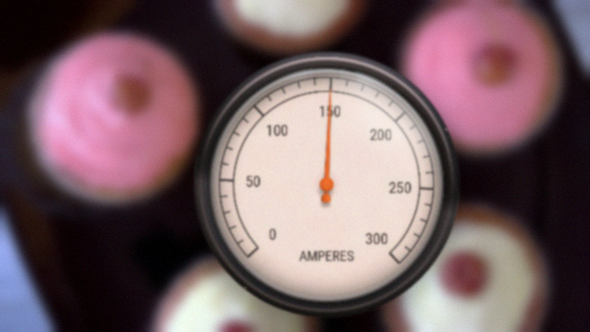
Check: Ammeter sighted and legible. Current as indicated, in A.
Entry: 150 A
